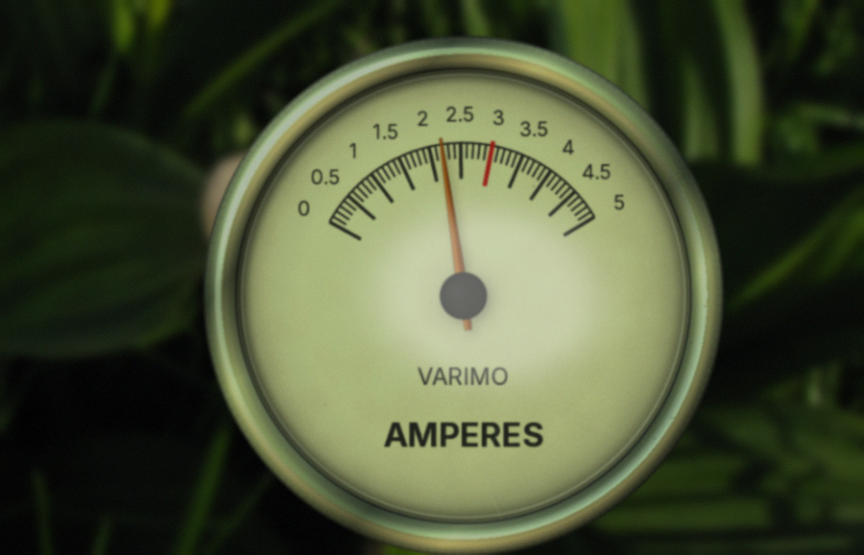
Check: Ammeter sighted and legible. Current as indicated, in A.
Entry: 2.2 A
